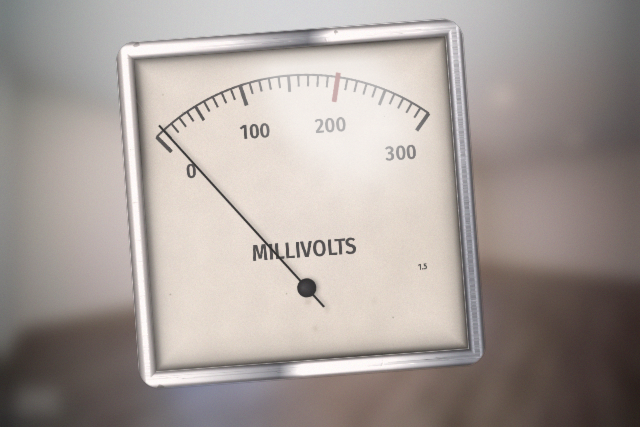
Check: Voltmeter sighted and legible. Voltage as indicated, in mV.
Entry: 10 mV
